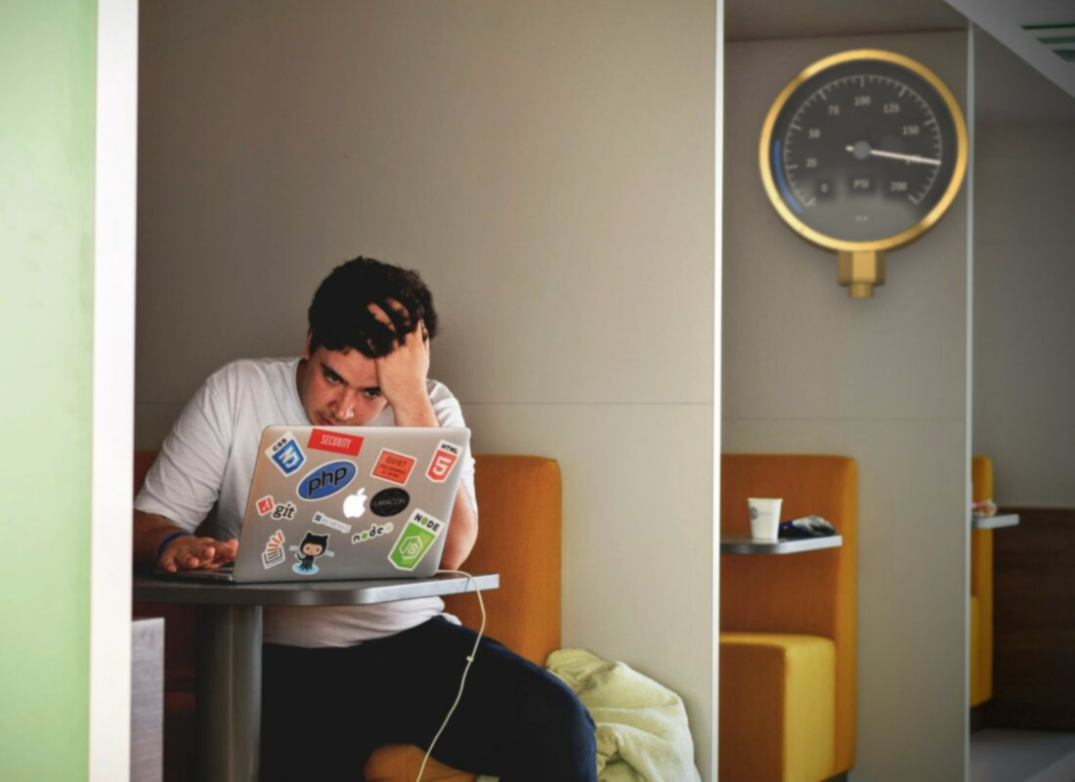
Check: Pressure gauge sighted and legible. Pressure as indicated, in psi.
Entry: 175 psi
